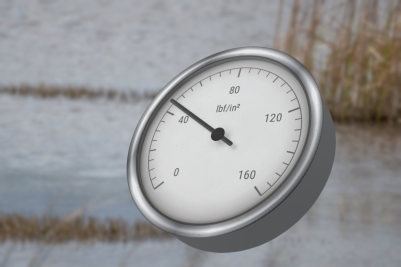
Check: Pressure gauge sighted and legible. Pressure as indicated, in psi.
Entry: 45 psi
